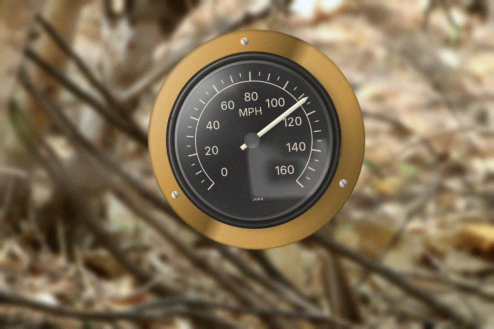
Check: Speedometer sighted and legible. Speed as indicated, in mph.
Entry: 112.5 mph
